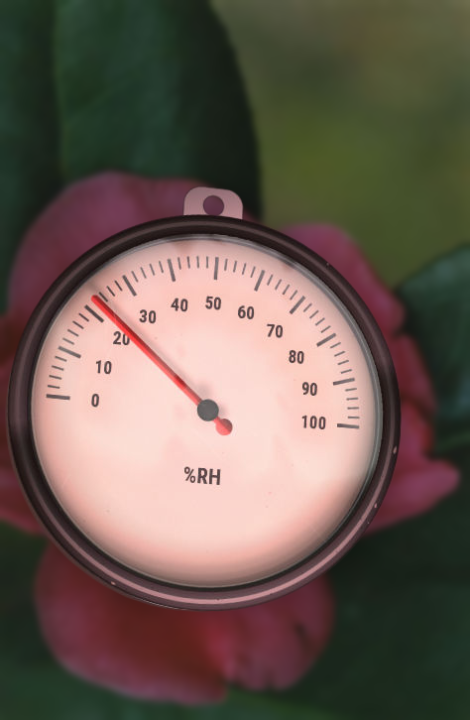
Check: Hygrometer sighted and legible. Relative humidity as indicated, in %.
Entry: 22 %
